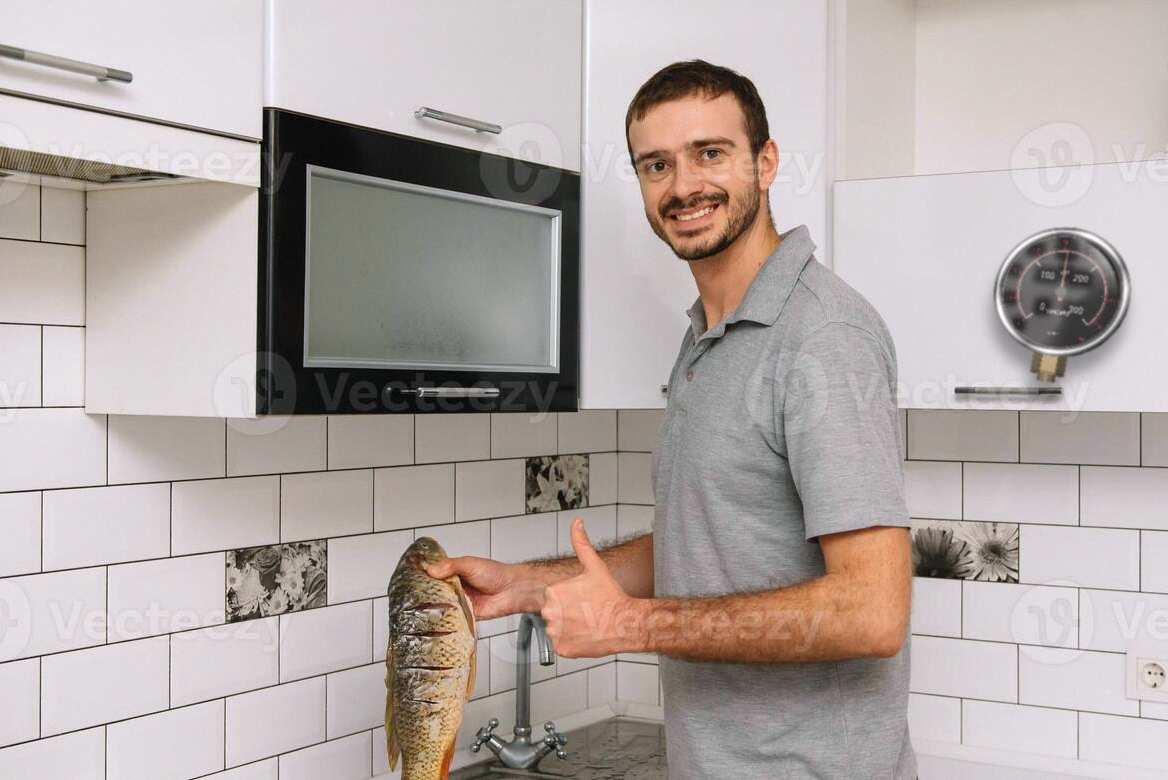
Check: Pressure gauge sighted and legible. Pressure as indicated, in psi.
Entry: 150 psi
